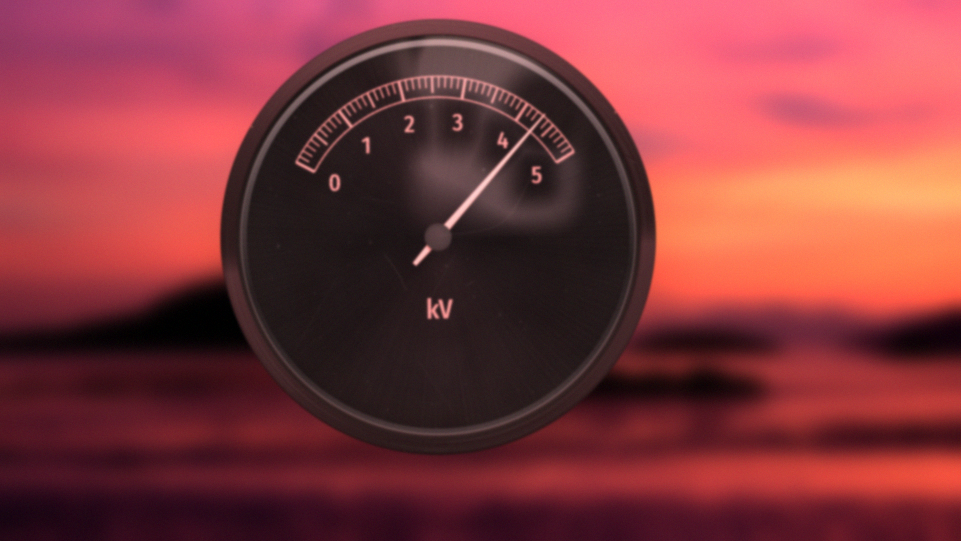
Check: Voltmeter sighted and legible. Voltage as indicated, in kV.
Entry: 4.3 kV
